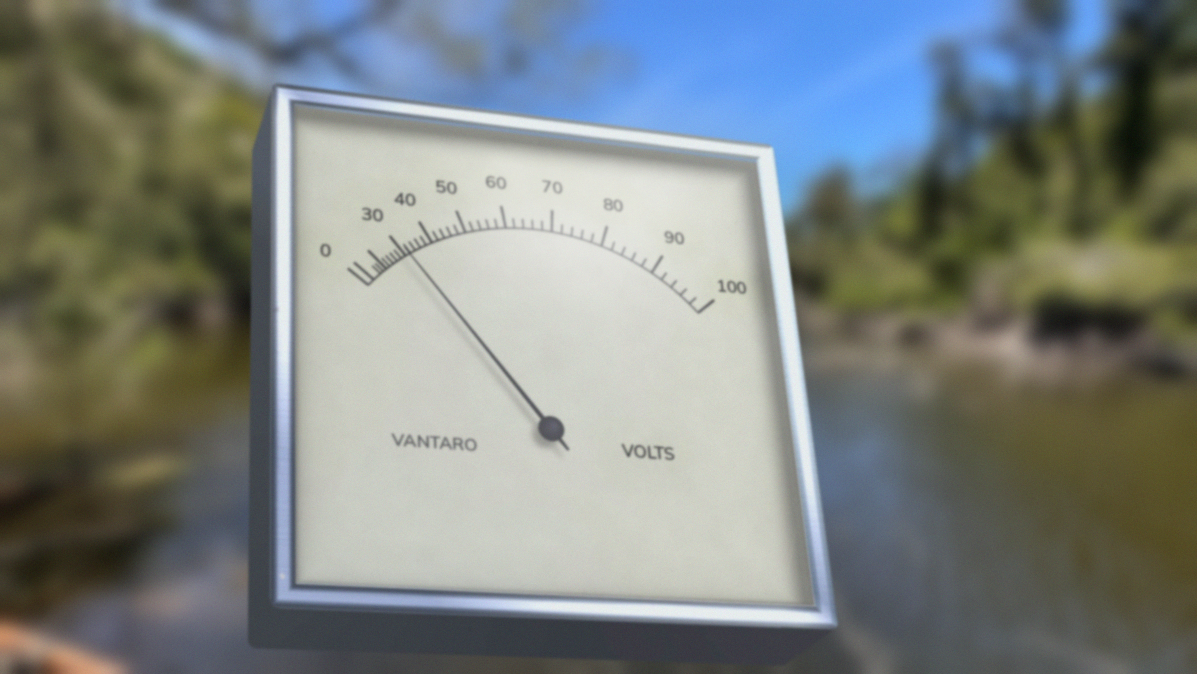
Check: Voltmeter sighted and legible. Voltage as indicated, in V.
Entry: 30 V
